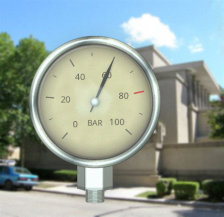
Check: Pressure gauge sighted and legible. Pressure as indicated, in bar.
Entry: 60 bar
